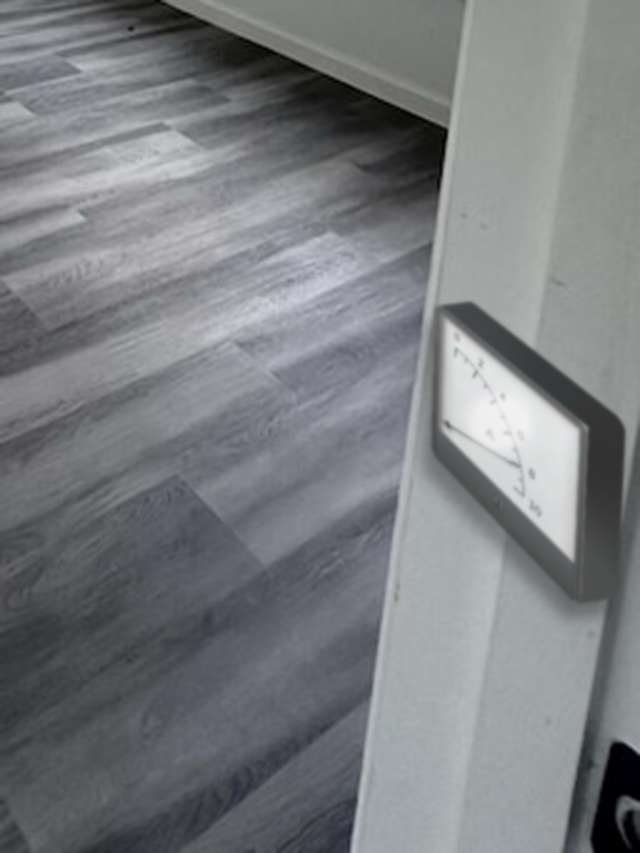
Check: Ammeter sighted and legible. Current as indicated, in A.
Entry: 8 A
